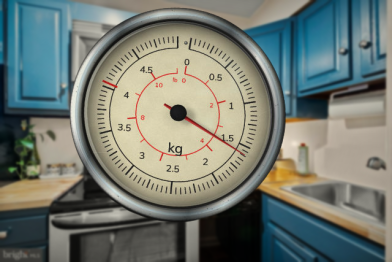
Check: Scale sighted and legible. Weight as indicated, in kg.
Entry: 1.6 kg
